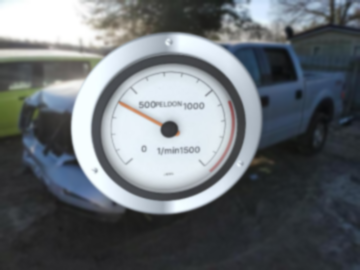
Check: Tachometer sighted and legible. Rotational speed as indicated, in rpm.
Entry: 400 rpm
